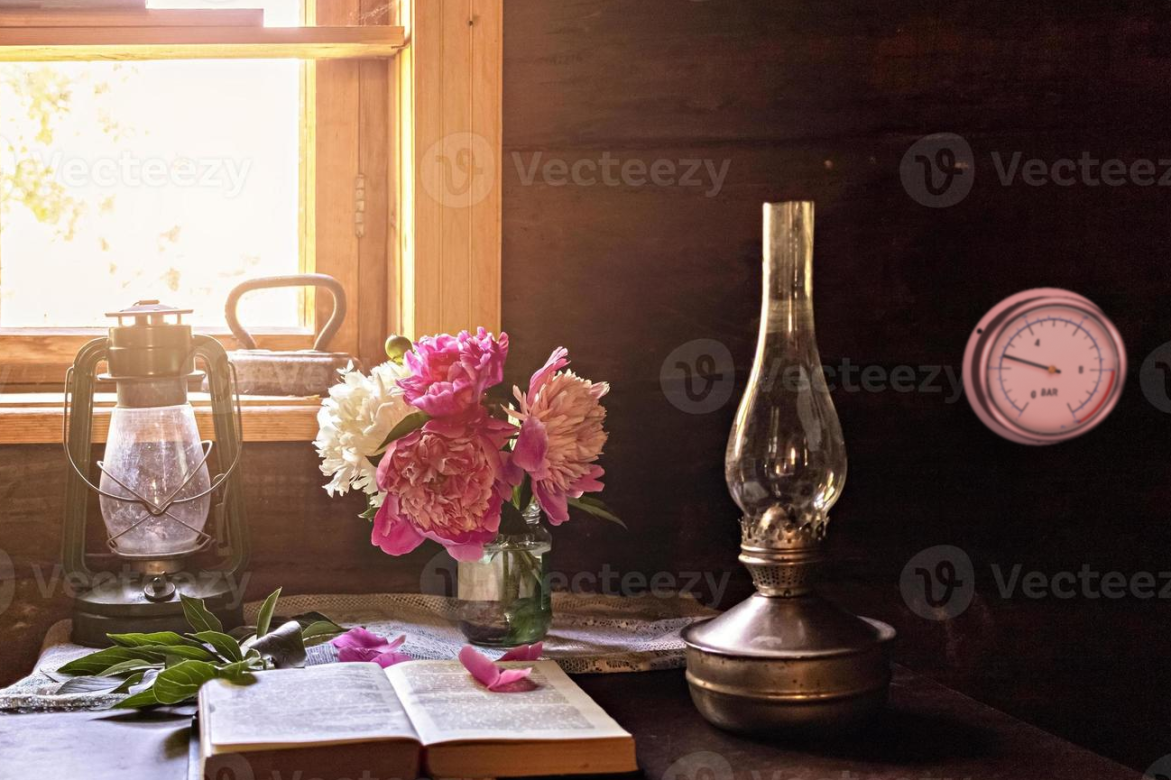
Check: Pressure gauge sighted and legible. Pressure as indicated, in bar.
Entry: 2.5 bar
